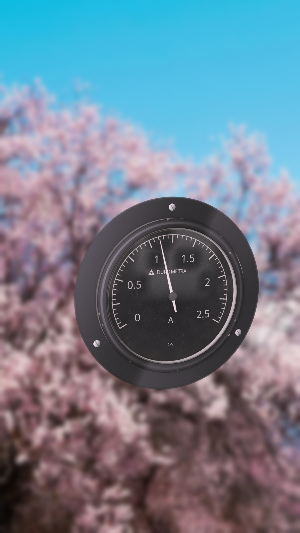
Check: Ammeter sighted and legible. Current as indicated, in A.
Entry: 1.1 A
